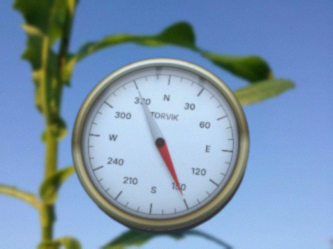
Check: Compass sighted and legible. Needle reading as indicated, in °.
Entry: 150 °
